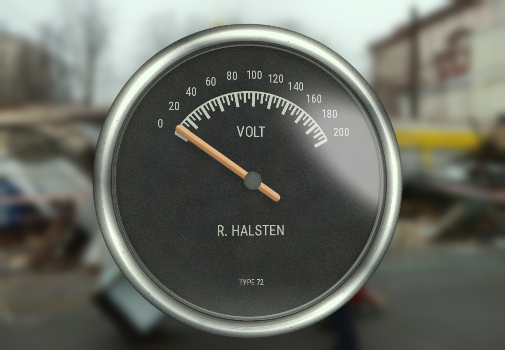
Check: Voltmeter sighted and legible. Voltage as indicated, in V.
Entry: 5 V
